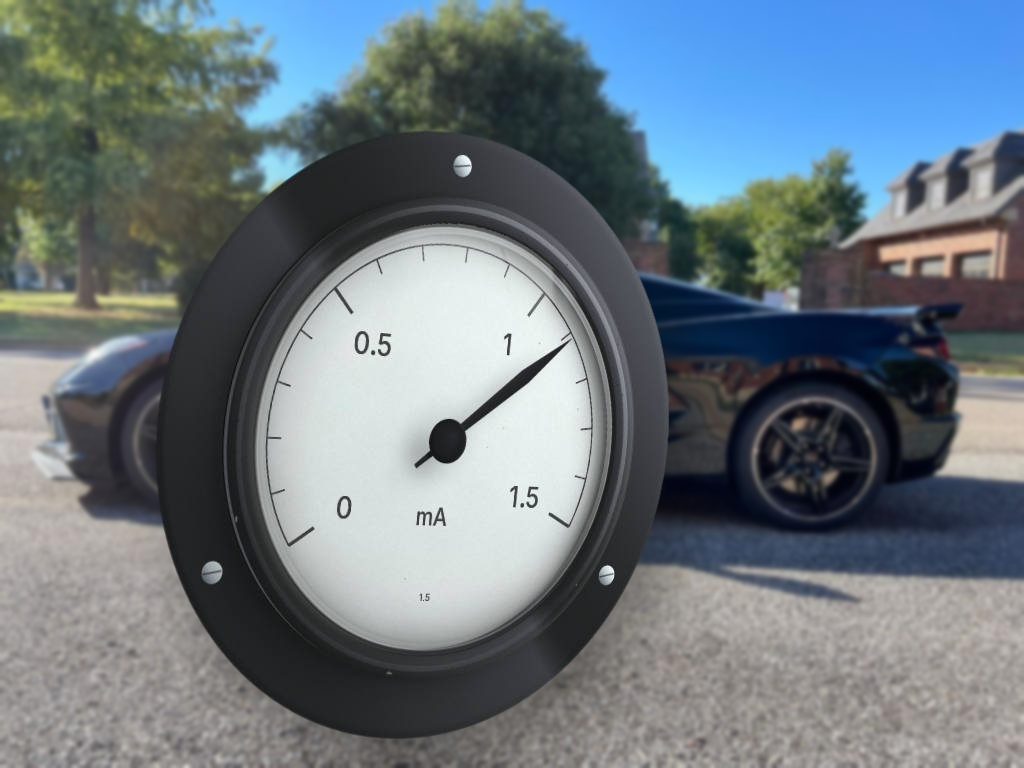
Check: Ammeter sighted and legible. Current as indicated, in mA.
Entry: 1.1 mA
